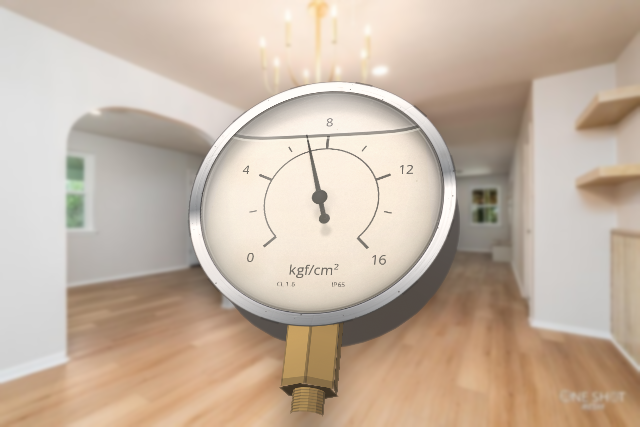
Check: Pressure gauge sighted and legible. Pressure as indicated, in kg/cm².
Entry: 7 kg/cm²
